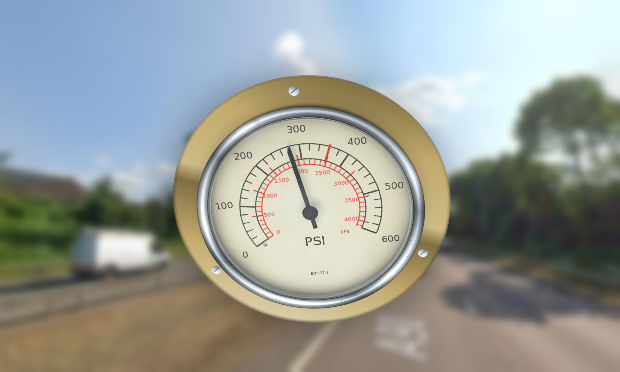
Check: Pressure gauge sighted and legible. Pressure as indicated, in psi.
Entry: 280 psi
